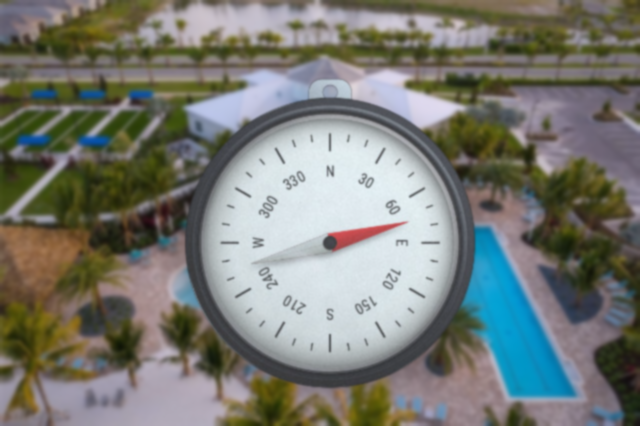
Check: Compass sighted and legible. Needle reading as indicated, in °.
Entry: 75 °
